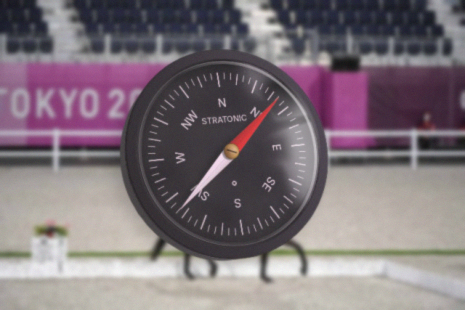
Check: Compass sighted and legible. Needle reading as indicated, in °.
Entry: 50 °
